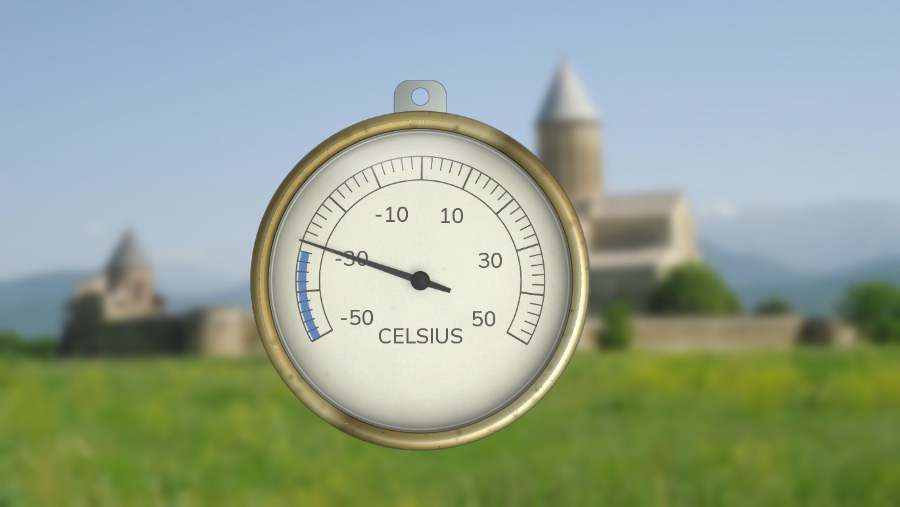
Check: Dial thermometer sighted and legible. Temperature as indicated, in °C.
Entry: -30 °C
